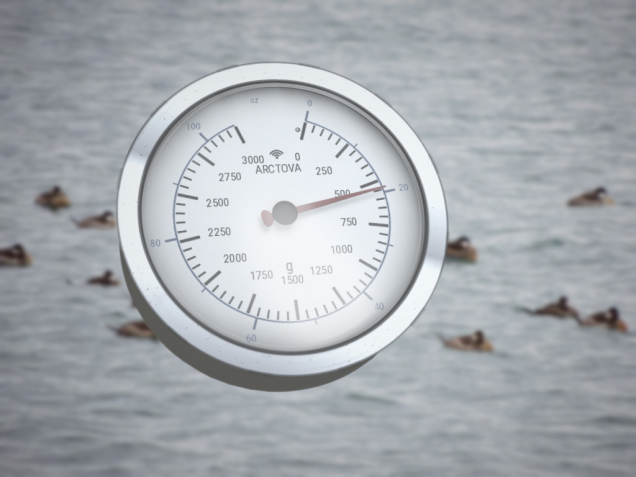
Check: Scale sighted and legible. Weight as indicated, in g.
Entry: 550 g
